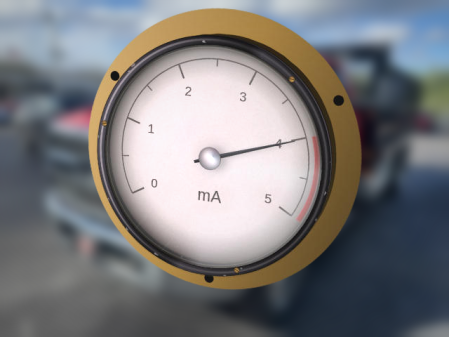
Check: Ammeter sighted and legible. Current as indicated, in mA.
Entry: 4 mA
